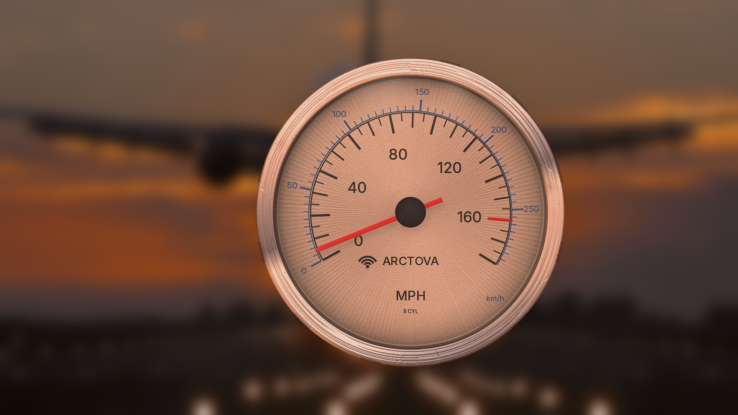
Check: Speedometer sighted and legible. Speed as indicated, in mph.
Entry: 5 mph
